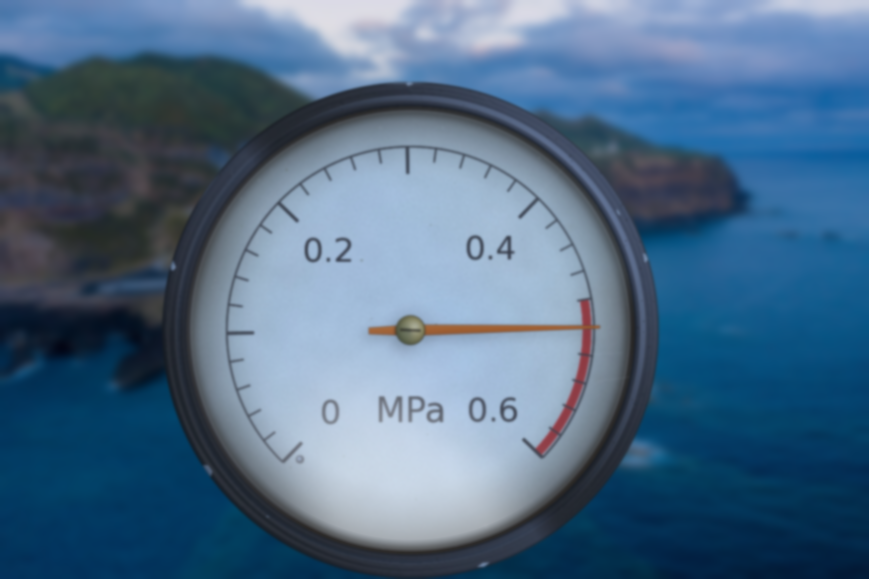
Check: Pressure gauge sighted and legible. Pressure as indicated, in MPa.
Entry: 0.5 MPa
